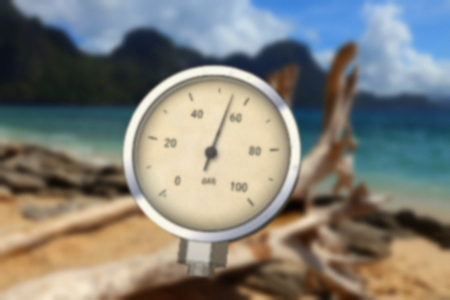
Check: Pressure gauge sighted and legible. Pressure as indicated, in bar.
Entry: 55 bar
